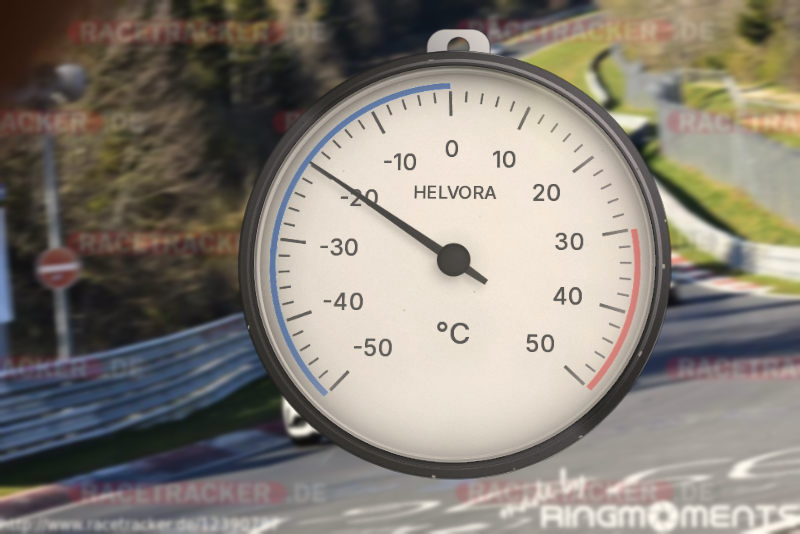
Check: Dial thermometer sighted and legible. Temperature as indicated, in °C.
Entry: -20 °C
